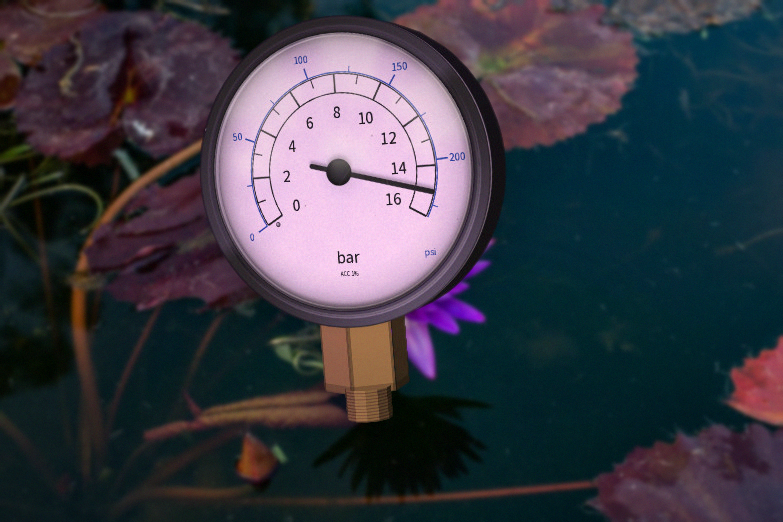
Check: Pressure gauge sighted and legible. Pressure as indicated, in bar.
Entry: 15 bar
